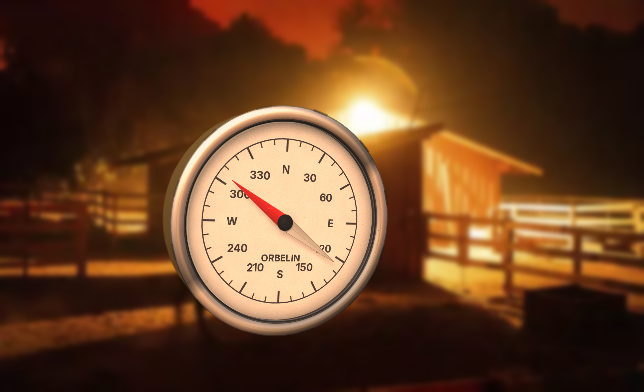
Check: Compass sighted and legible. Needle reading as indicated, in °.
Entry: 305 °
